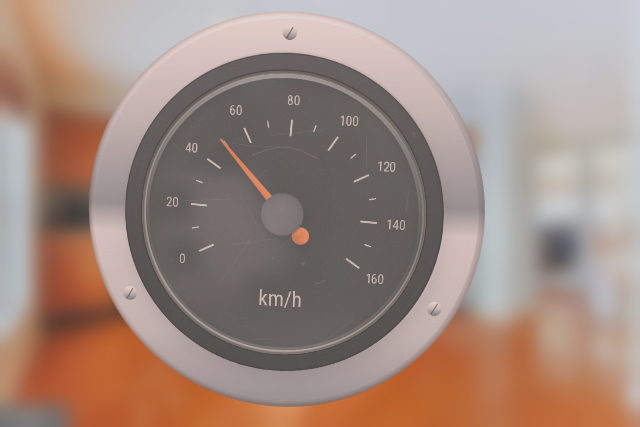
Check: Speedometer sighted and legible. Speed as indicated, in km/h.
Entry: 50 km/h
